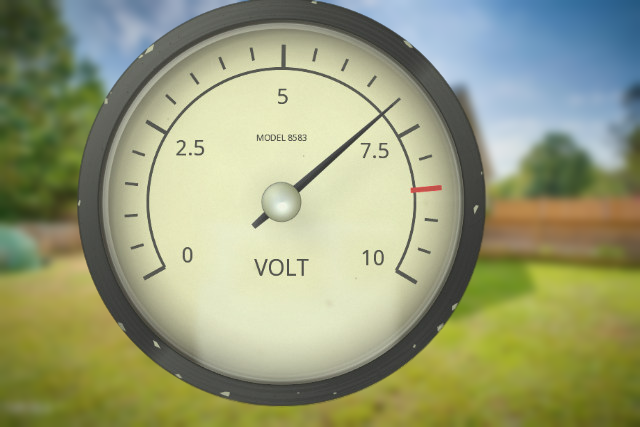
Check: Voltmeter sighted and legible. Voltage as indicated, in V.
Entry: 7 V
